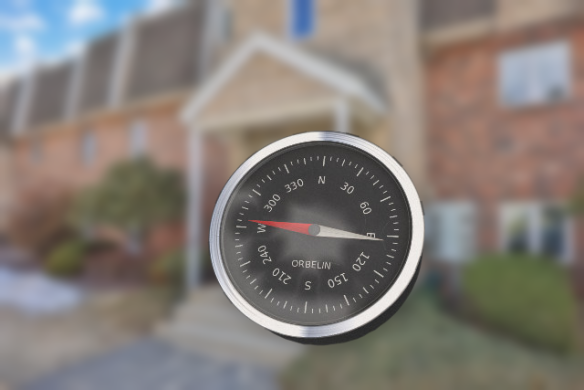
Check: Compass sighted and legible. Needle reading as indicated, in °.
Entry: 275 °
